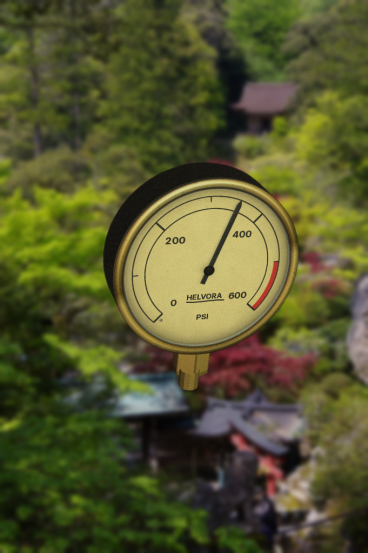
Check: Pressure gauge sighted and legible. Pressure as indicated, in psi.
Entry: 350 psi
